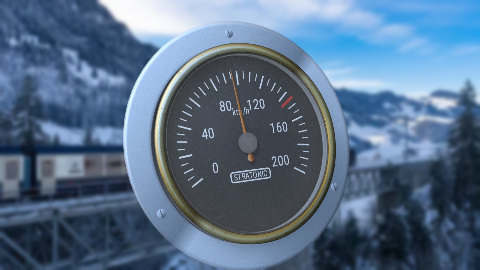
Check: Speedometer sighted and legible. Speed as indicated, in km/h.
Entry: 95 km/h
